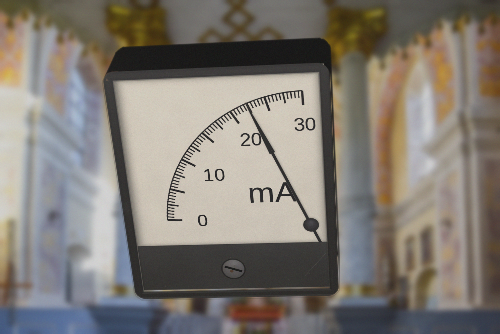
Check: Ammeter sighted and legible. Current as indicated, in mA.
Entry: 22.5 mA
